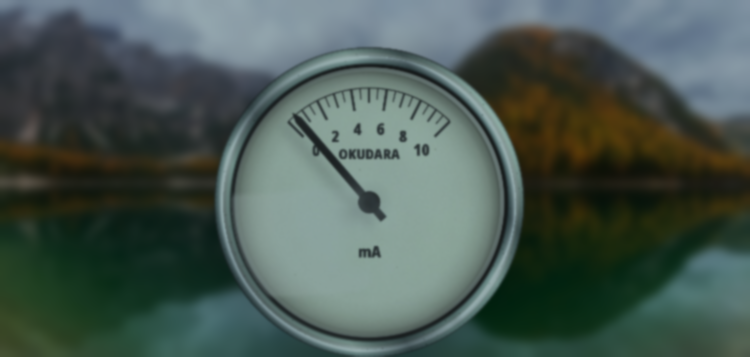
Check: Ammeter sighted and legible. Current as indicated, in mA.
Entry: 0.5 mA
